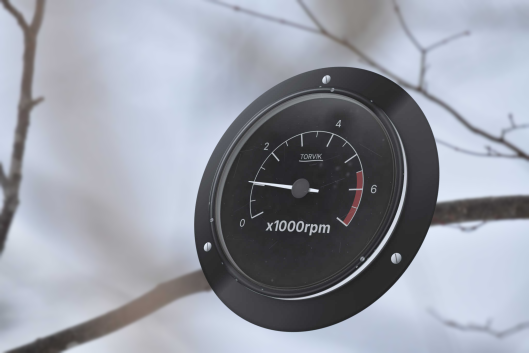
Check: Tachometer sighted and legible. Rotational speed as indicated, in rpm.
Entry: 1000 rpm
